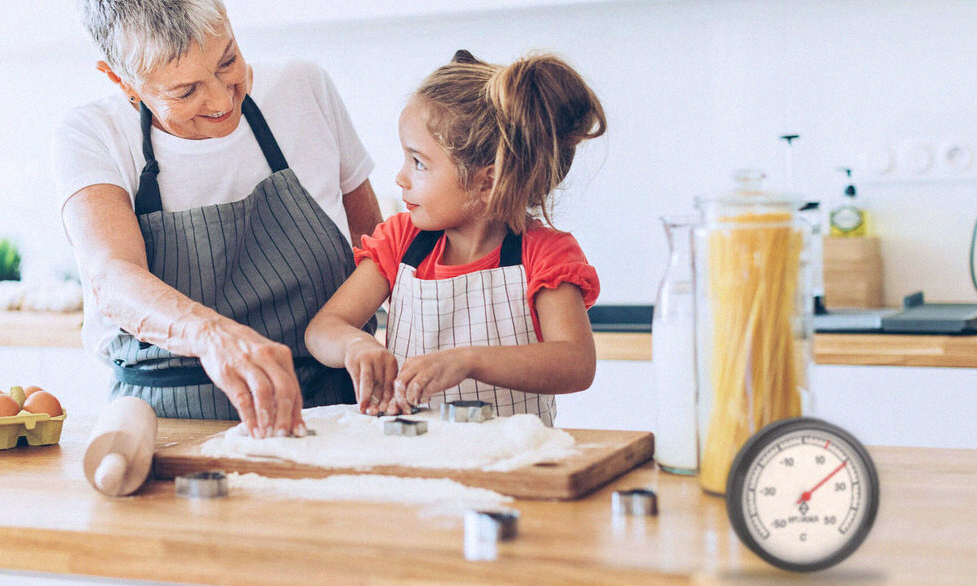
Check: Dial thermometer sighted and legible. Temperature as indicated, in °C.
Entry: 20 °C
